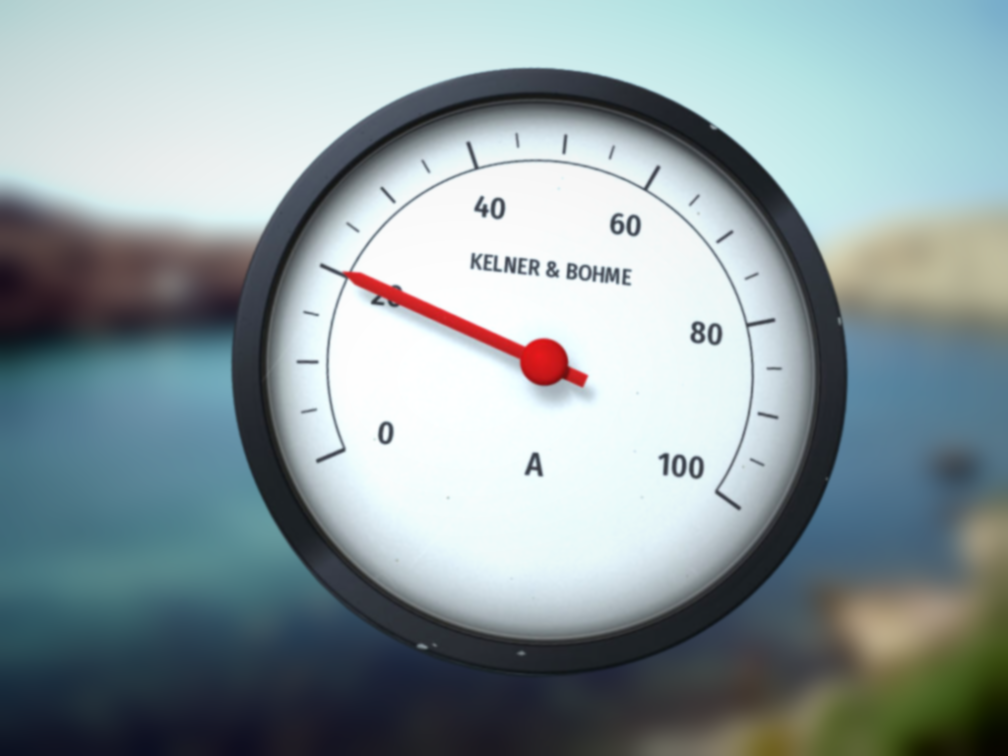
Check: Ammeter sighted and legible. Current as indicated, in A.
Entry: 20 A
